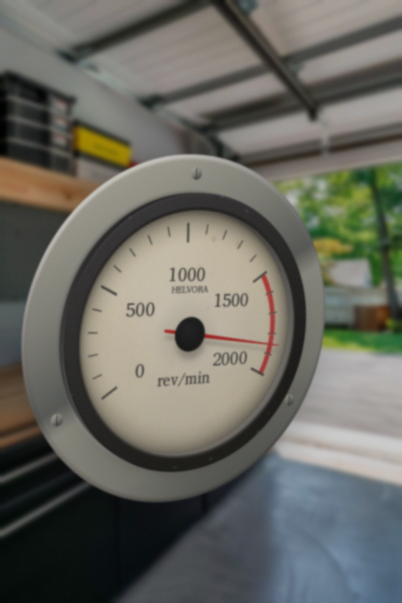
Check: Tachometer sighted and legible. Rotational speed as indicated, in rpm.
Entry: 1850 rpm
